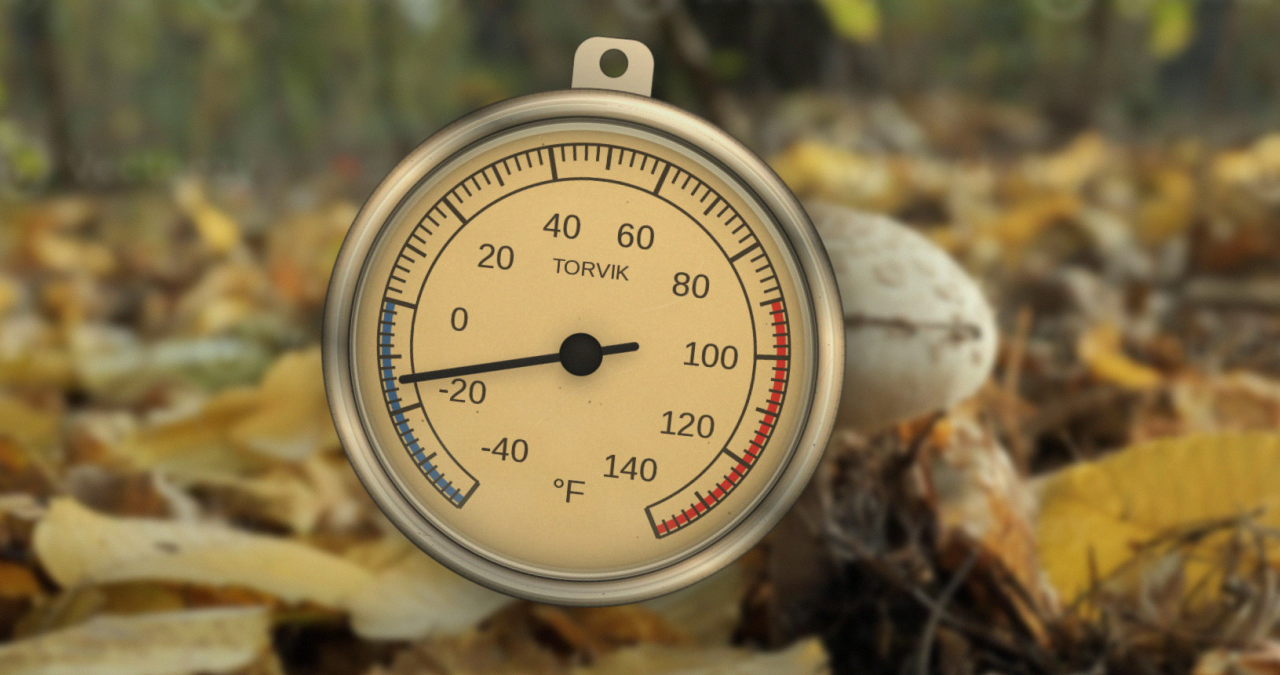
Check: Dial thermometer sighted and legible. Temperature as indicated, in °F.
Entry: -14 °F
